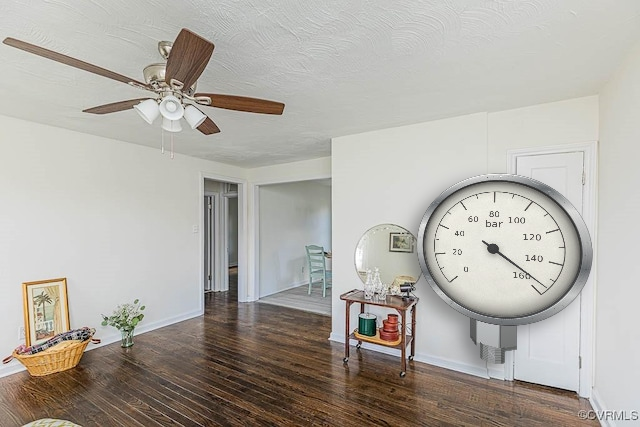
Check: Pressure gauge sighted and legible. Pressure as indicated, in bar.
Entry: 155 bar
